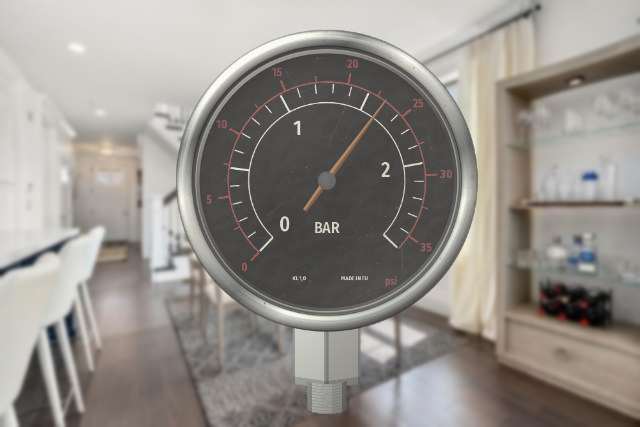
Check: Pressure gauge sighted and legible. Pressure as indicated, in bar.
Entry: 1.6 bar
